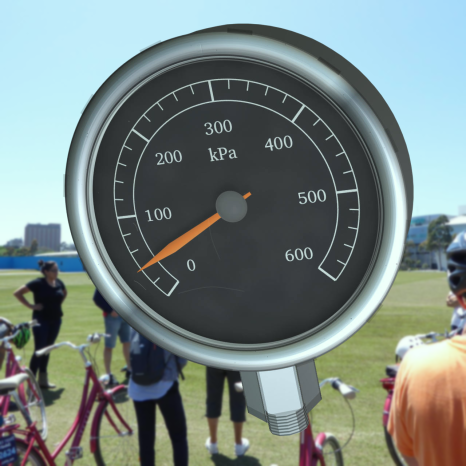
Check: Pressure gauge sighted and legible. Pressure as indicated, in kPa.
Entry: 40 kPa
